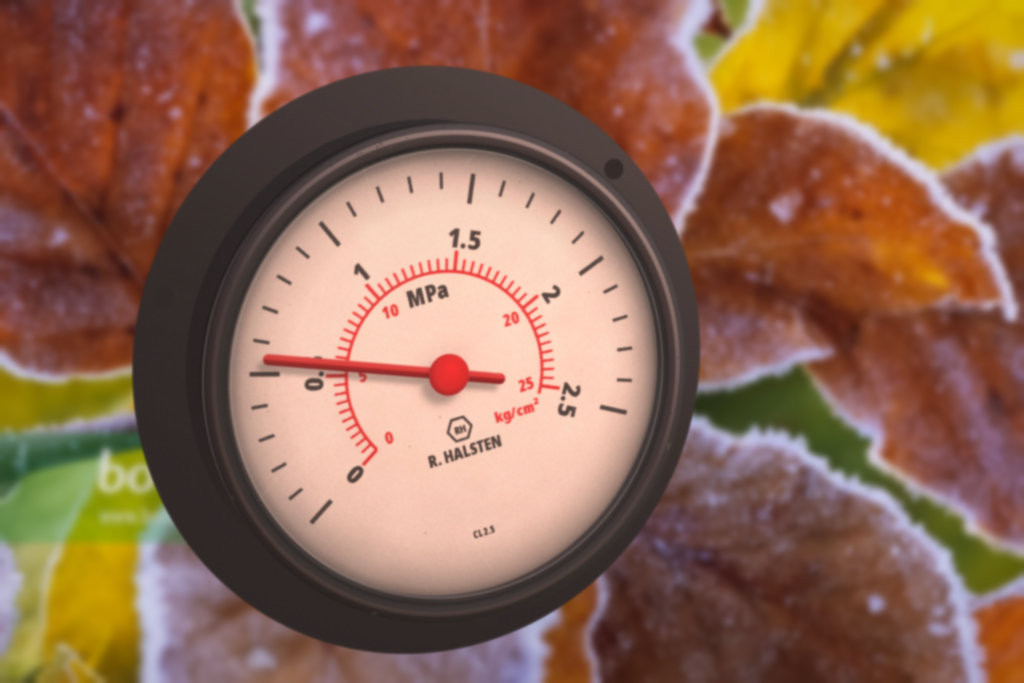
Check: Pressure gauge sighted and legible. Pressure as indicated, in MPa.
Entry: 0.55 MPa
